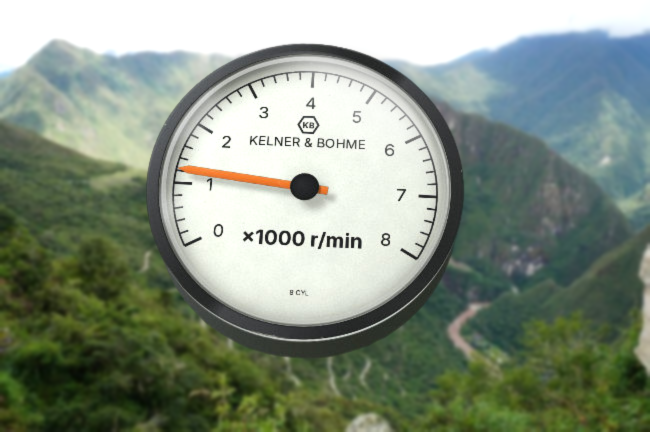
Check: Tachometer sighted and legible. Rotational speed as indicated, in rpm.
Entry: 1200 rpm
